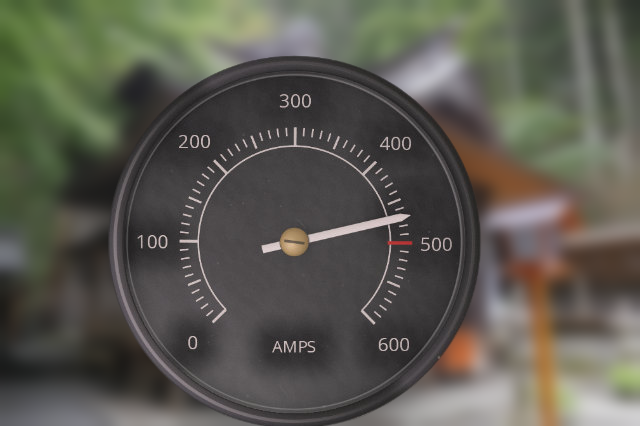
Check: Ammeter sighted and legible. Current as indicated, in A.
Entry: 470 A
